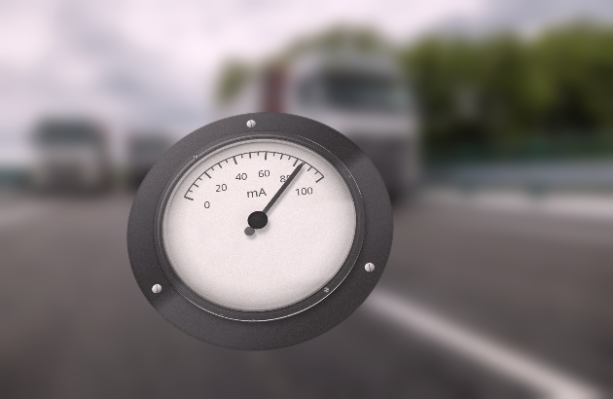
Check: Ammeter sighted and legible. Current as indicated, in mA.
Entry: 85 mA
